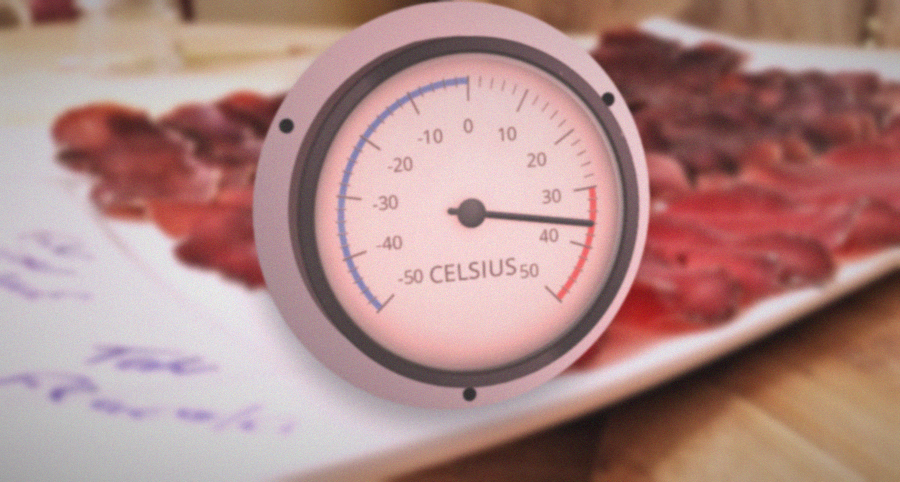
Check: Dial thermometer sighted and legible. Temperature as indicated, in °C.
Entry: 36 °C
